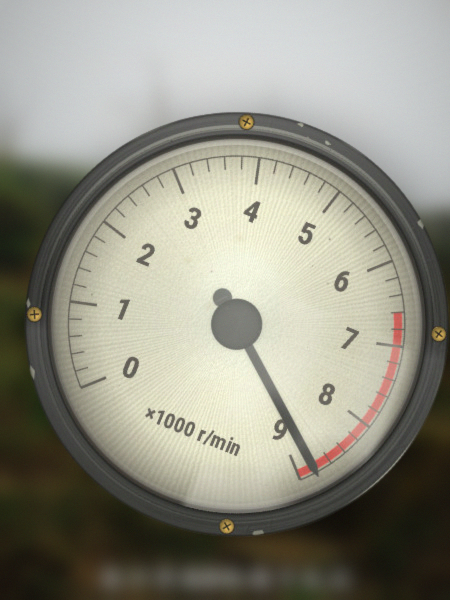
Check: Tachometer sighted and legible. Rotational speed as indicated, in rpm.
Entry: 8800 rpm
